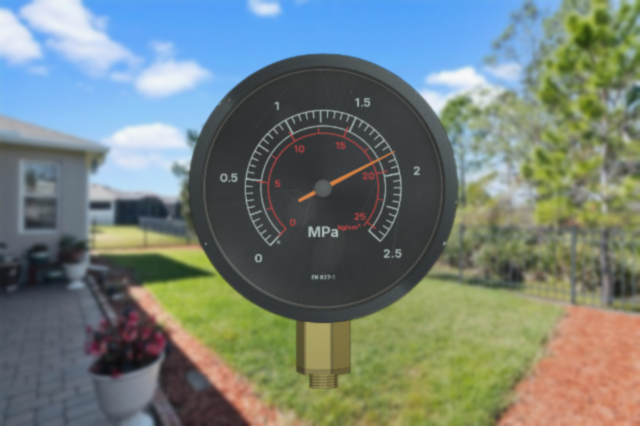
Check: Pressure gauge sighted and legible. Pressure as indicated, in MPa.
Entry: 1.85 MPa
